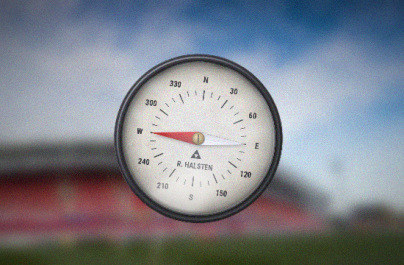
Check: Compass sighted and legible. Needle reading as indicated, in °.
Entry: 270 °
